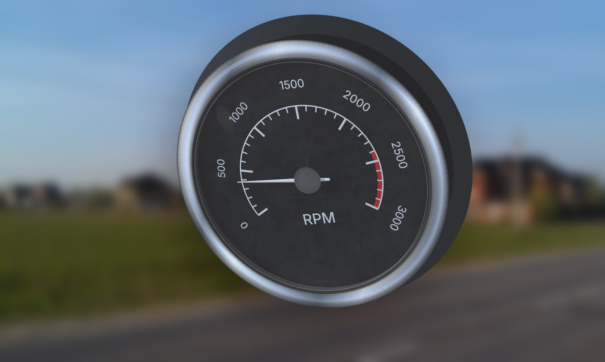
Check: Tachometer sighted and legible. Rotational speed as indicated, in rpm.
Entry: 400 rpm
